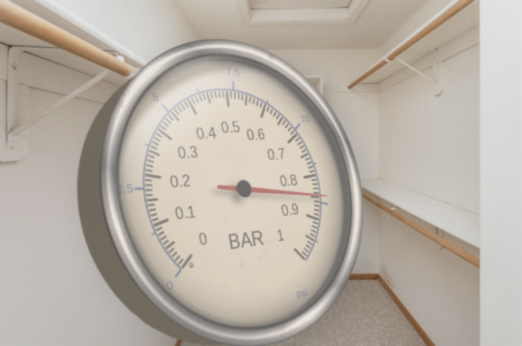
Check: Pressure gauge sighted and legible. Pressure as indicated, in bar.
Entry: 0.85 bar
